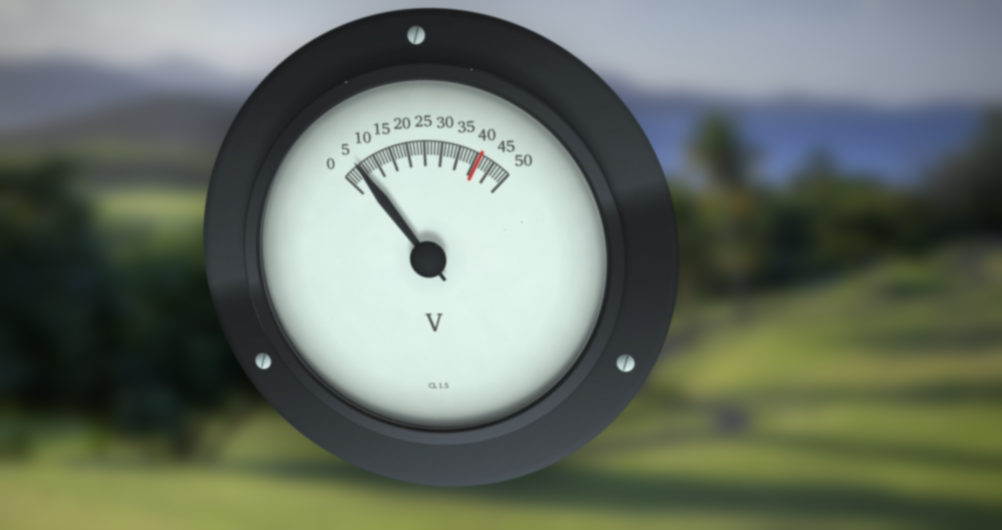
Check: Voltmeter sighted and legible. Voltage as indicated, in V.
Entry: 5 V
